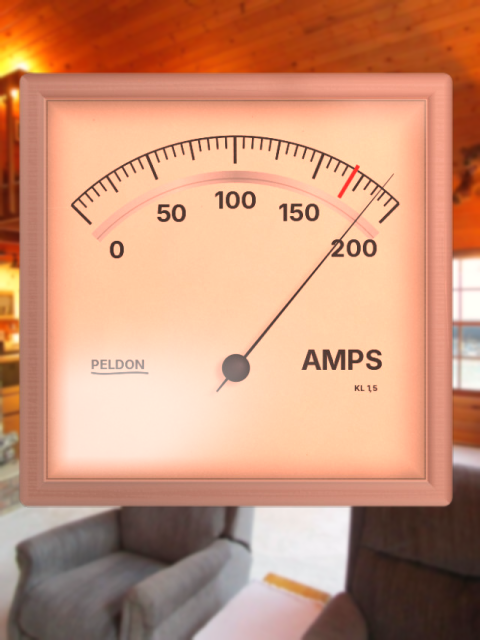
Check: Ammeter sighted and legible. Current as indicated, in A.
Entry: 187.5 A
